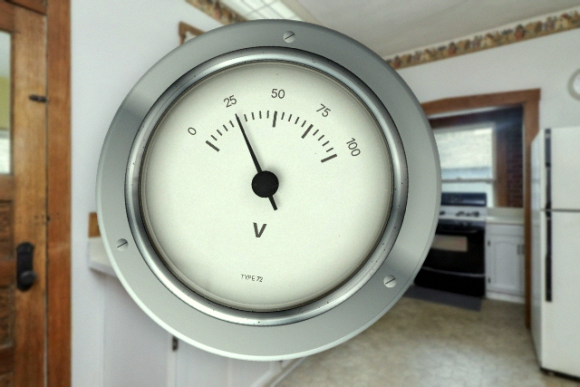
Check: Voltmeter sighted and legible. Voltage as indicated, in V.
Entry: 25 V
